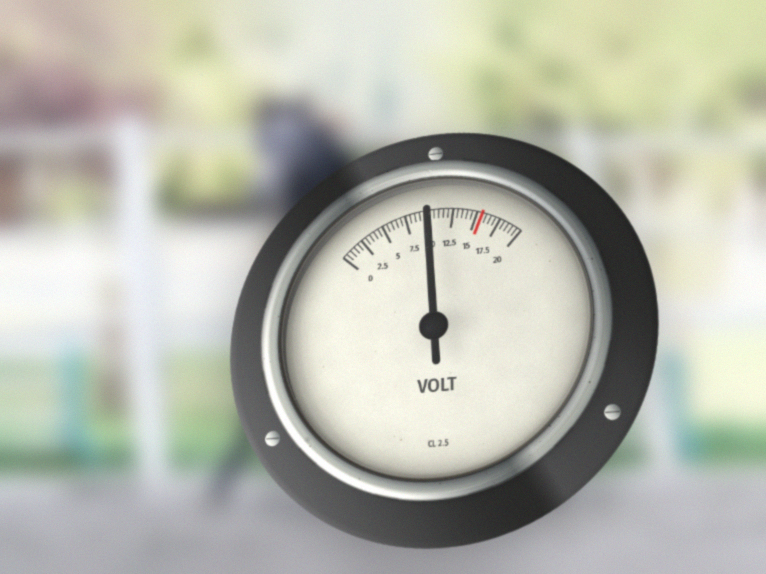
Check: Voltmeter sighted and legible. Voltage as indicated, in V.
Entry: 10 V
